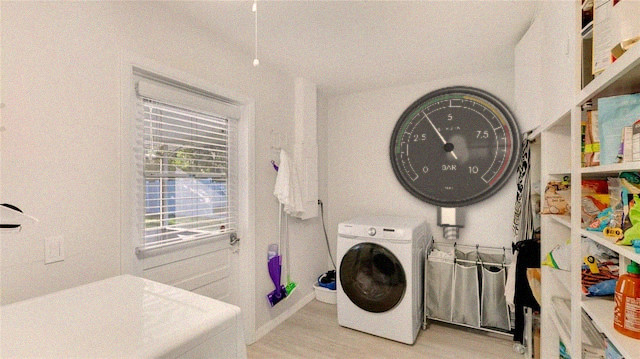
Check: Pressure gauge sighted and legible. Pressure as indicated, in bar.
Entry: 3.75 bar
